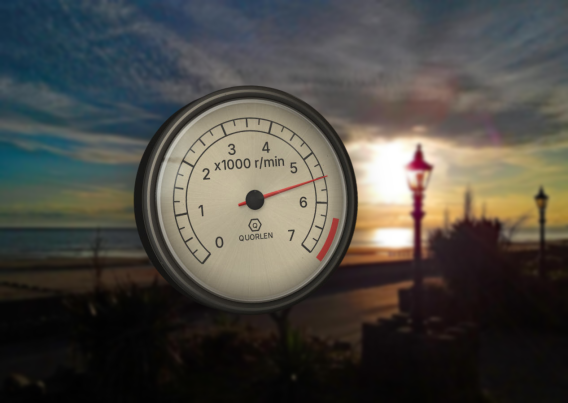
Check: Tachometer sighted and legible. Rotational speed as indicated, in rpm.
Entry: 5500 rpm
